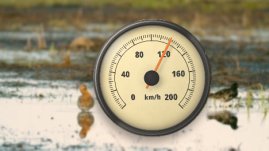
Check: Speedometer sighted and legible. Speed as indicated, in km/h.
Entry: 120 km/h
